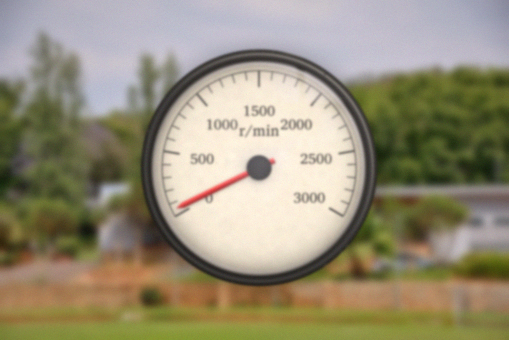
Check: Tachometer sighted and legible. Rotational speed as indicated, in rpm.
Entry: 50 rpm
